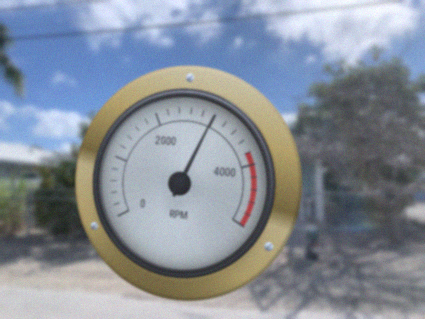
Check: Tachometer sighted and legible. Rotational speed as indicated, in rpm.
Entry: 3000 rpm
